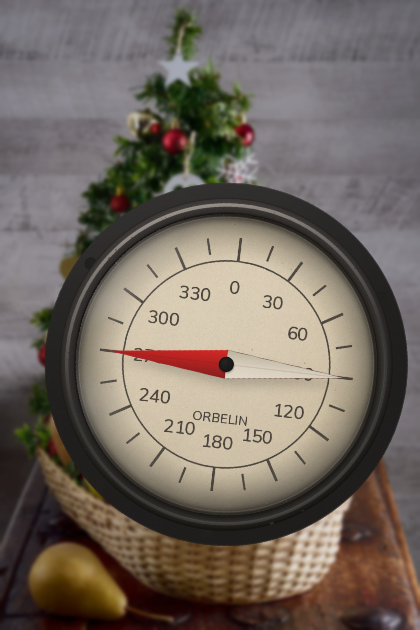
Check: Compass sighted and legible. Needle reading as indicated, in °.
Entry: 270 °
